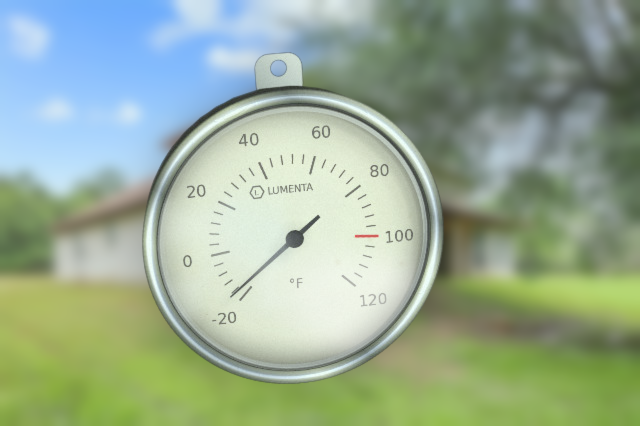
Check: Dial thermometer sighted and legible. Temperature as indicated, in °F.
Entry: -16 °F
